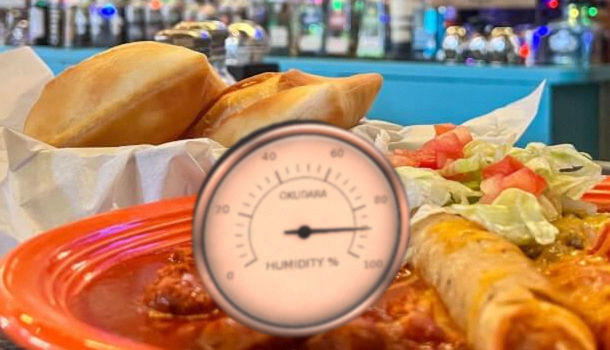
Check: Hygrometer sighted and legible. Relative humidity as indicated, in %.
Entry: 88 %
